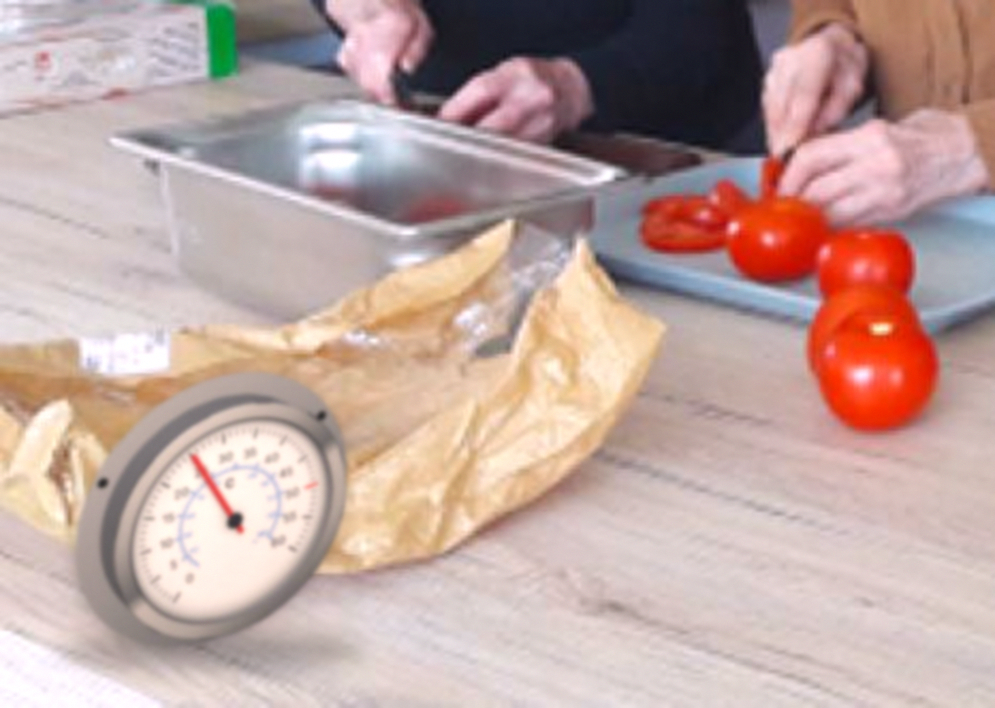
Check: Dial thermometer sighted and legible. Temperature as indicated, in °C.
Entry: 25 °C
